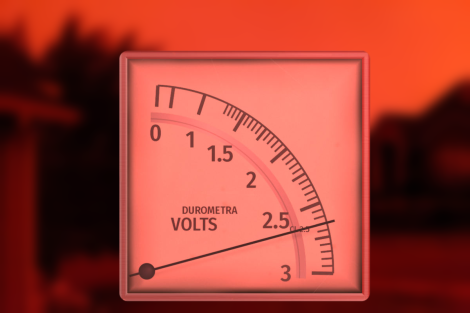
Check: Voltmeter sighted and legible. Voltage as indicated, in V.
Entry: 2.65 V
